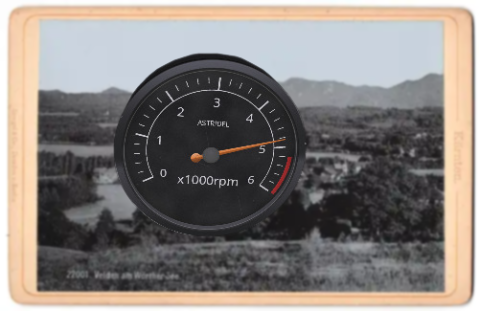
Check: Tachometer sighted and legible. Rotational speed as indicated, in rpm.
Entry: 4800 rpm
